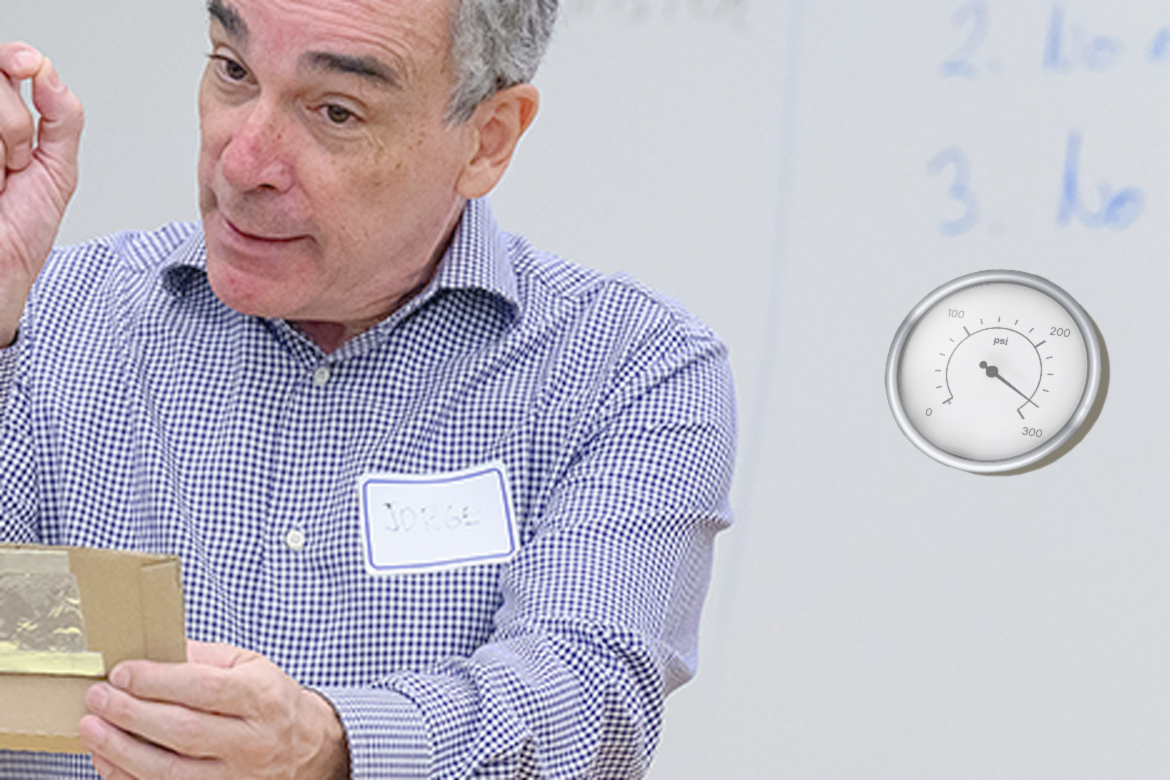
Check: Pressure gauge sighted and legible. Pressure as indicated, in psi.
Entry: 280 psi
